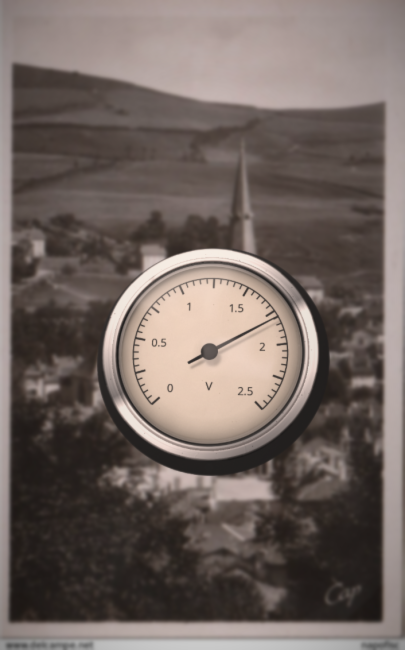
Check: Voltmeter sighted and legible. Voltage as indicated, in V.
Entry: 1.8 V
